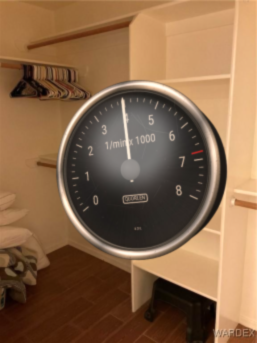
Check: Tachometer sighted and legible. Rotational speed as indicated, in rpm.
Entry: 4000 rpm
